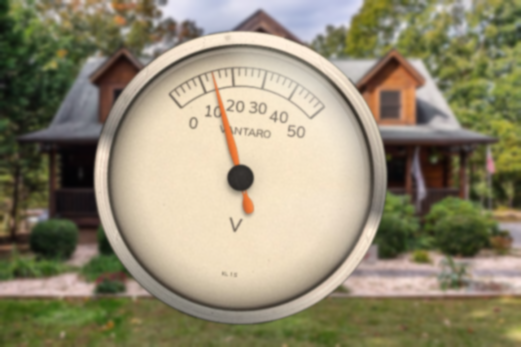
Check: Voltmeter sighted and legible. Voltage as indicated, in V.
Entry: 14 V
